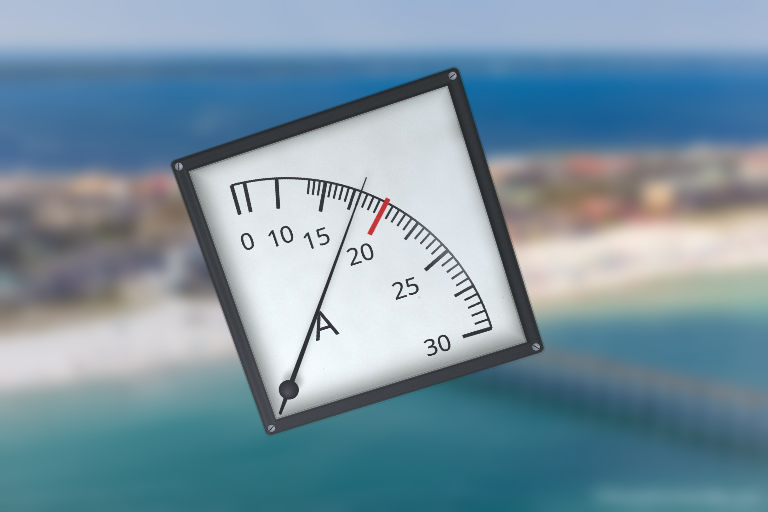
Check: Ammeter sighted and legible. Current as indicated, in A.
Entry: 18 A
